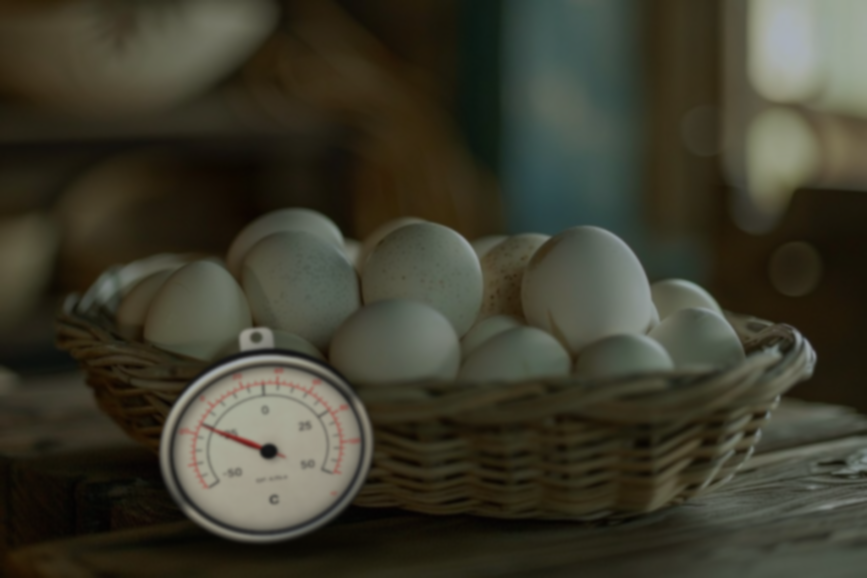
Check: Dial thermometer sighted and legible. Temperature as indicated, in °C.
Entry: -25 °C
